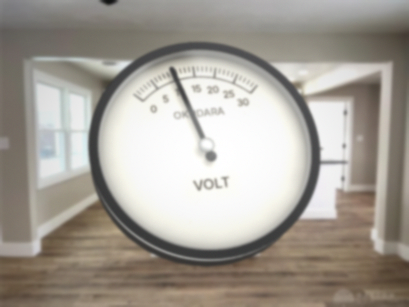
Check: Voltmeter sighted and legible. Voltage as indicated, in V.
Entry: 10 V
